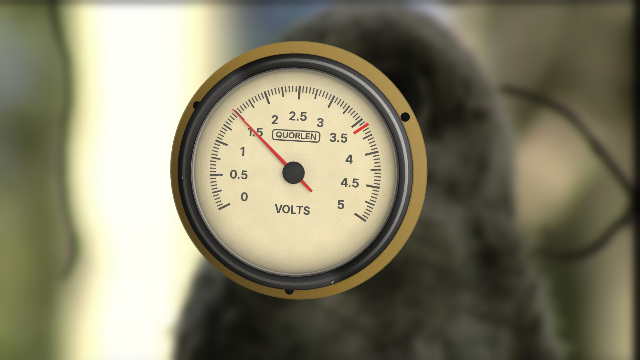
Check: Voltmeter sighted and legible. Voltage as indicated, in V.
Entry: 1.5 V
